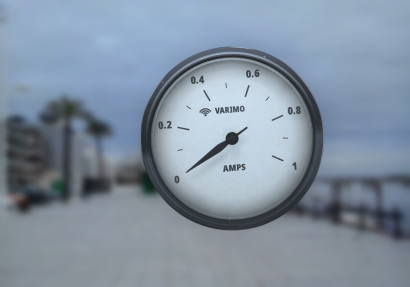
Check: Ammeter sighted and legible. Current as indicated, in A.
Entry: 0 A
